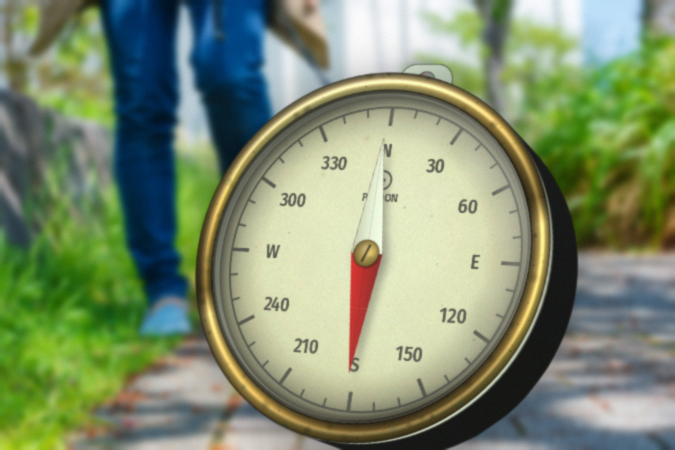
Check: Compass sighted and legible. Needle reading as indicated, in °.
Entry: 180 °
